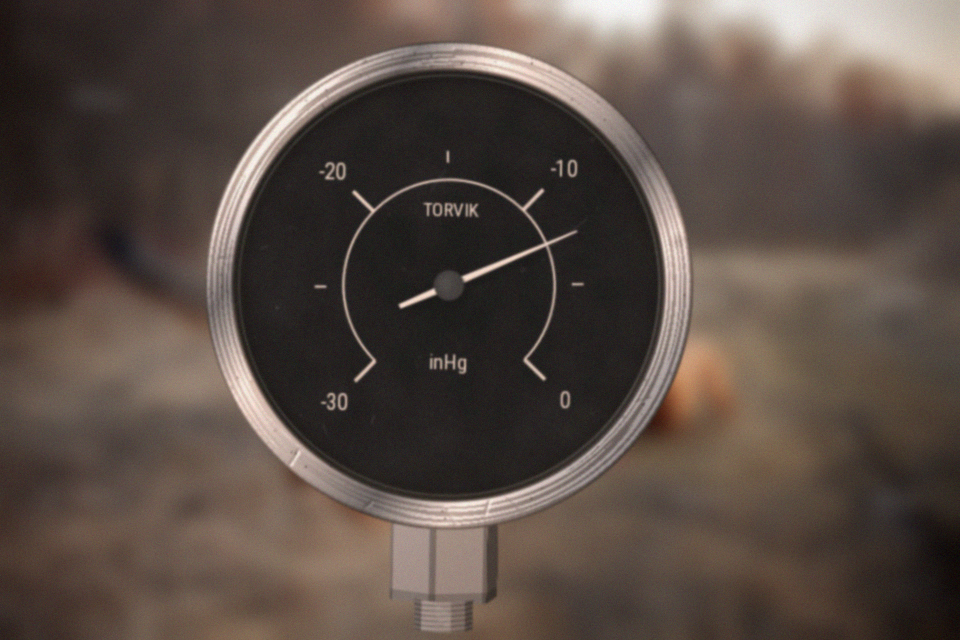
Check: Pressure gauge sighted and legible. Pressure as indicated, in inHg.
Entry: -7.5 inHg
